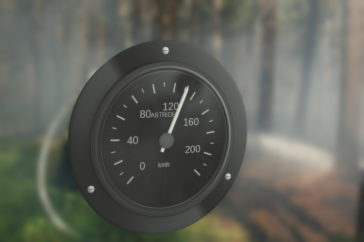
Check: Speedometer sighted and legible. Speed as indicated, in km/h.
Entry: 130 km/h
